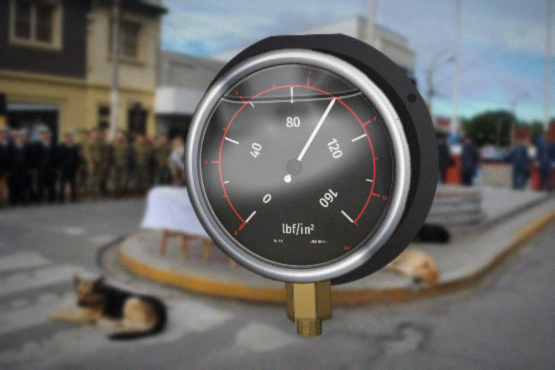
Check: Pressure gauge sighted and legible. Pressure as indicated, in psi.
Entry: 100 psi
